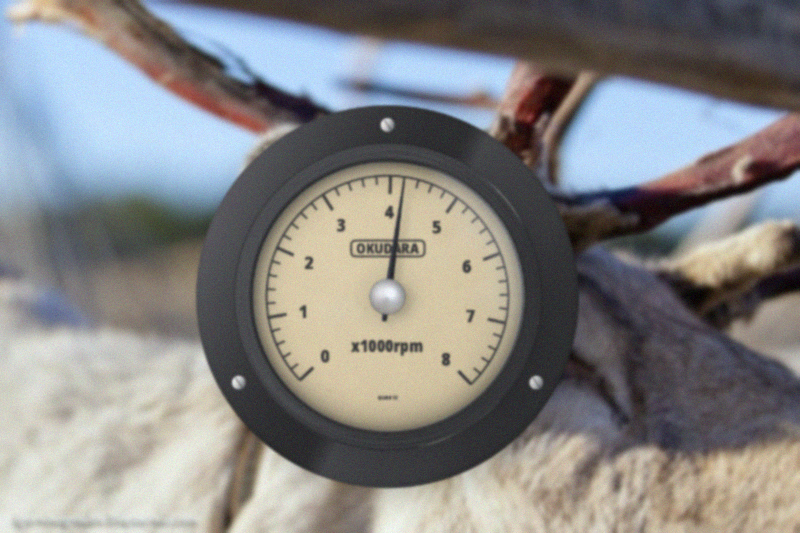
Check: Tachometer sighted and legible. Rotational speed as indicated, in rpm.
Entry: 4200 rpm
